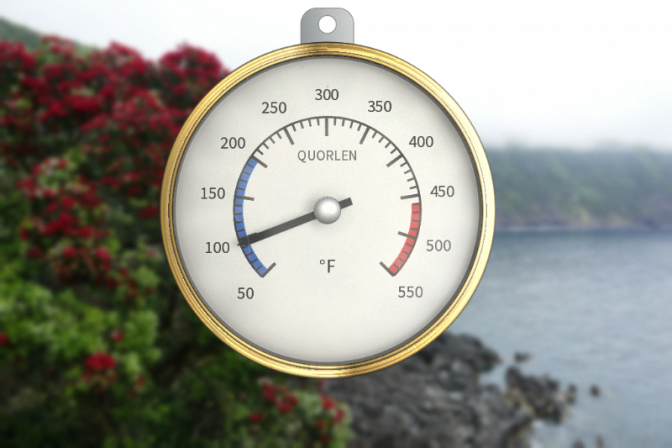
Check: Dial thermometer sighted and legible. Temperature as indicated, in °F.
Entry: 95 °F
